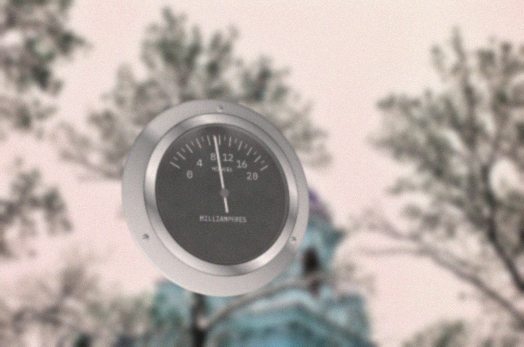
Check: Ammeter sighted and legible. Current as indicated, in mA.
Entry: 9 mA
